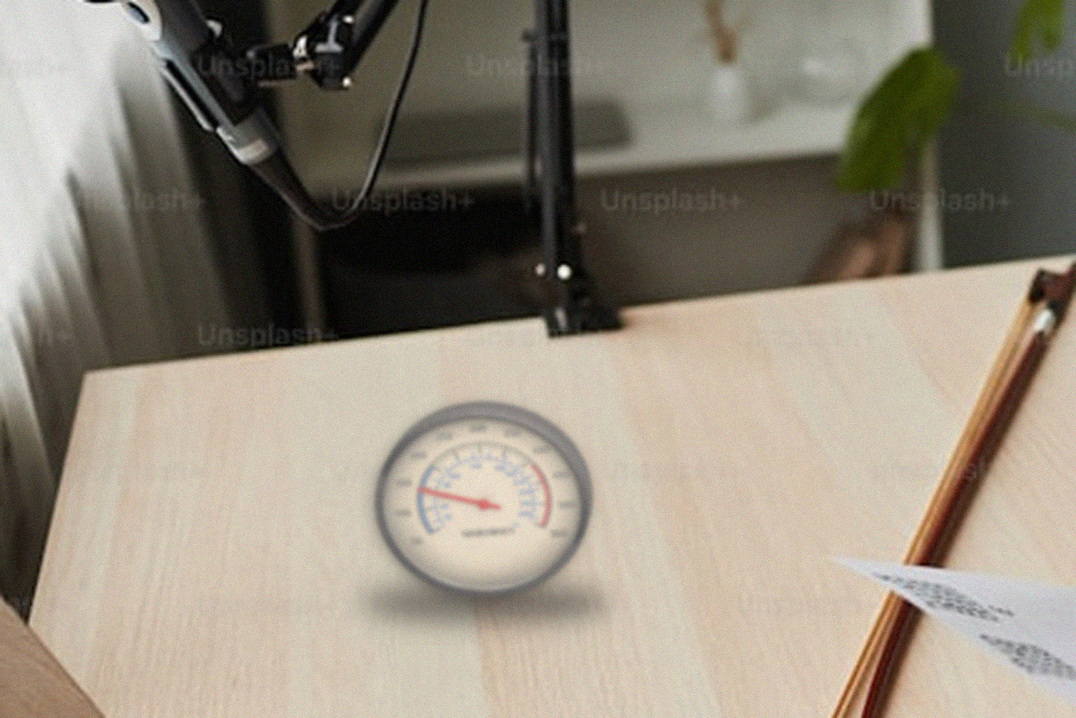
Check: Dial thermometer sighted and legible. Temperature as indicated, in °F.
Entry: 150 °F
